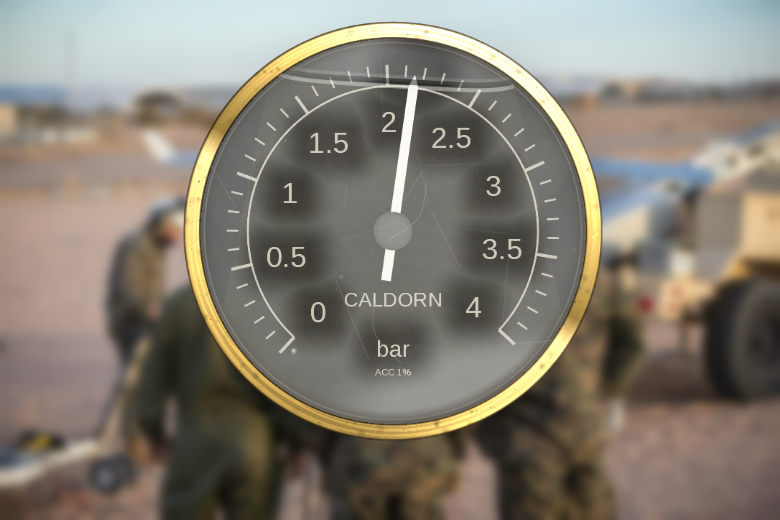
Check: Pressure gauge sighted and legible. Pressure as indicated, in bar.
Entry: 2.15 bar
